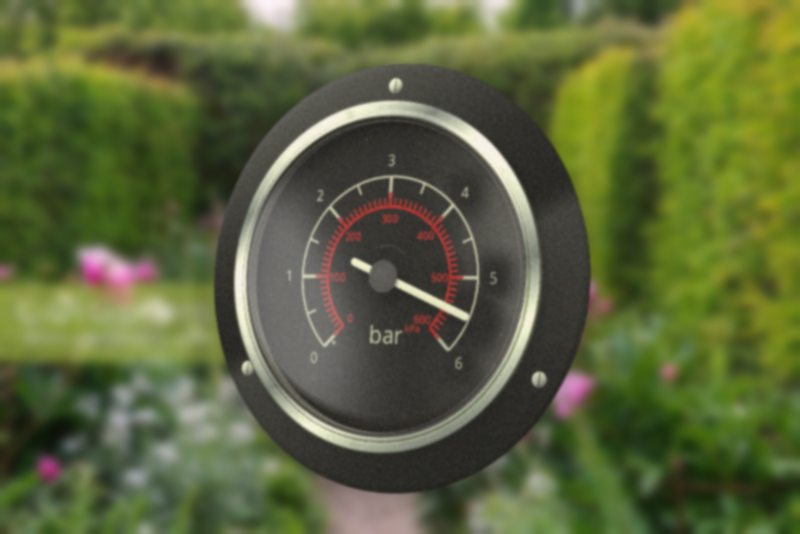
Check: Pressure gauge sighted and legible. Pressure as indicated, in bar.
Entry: 5.5 bar
